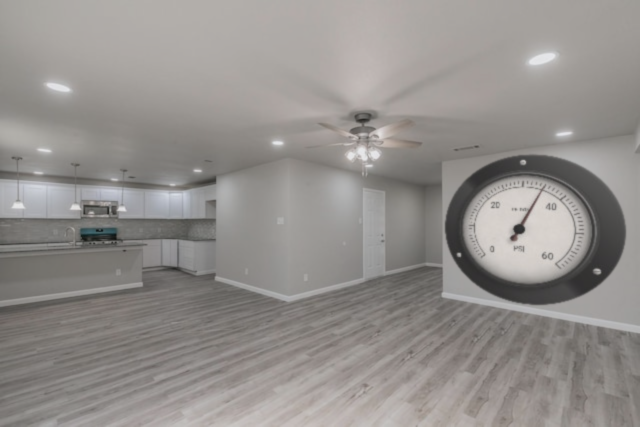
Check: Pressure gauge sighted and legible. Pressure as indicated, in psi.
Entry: 35 psi
